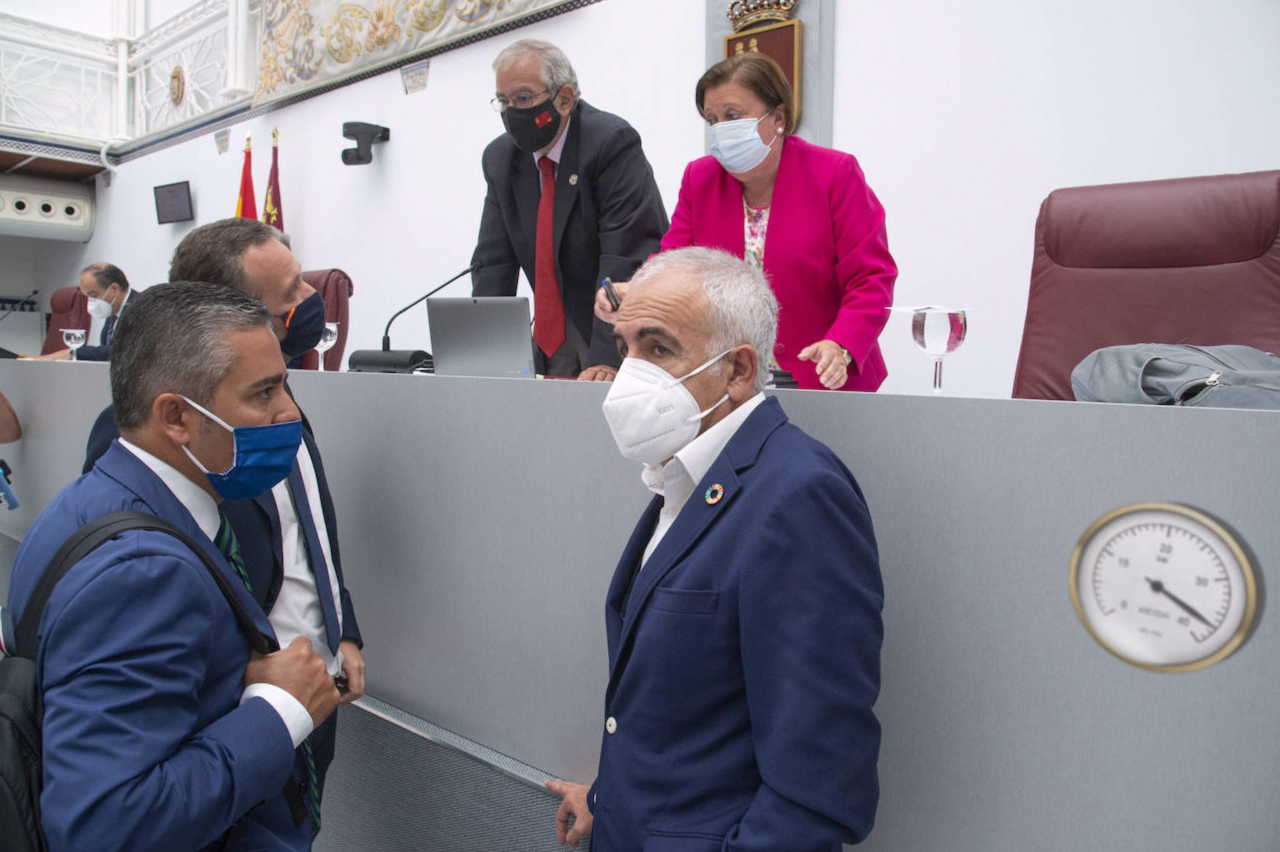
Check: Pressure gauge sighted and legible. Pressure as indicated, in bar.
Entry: 37 bar
